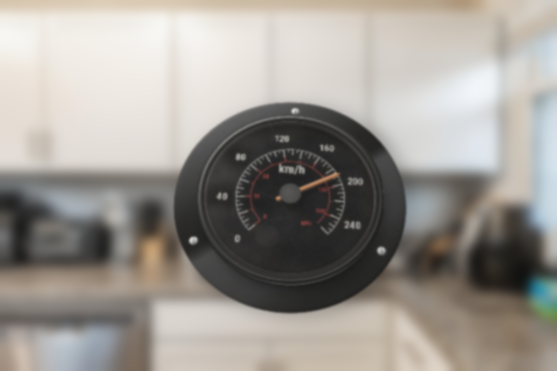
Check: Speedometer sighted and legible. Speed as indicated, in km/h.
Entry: 190 km/h
